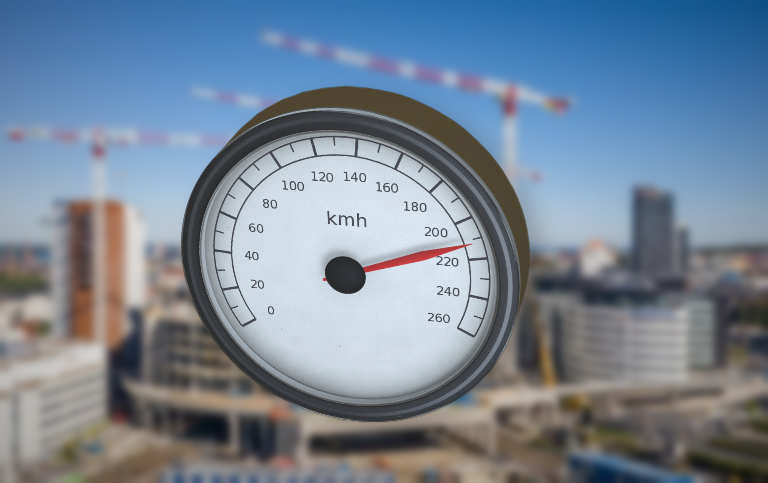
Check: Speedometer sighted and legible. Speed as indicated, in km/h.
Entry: 210 km/h
